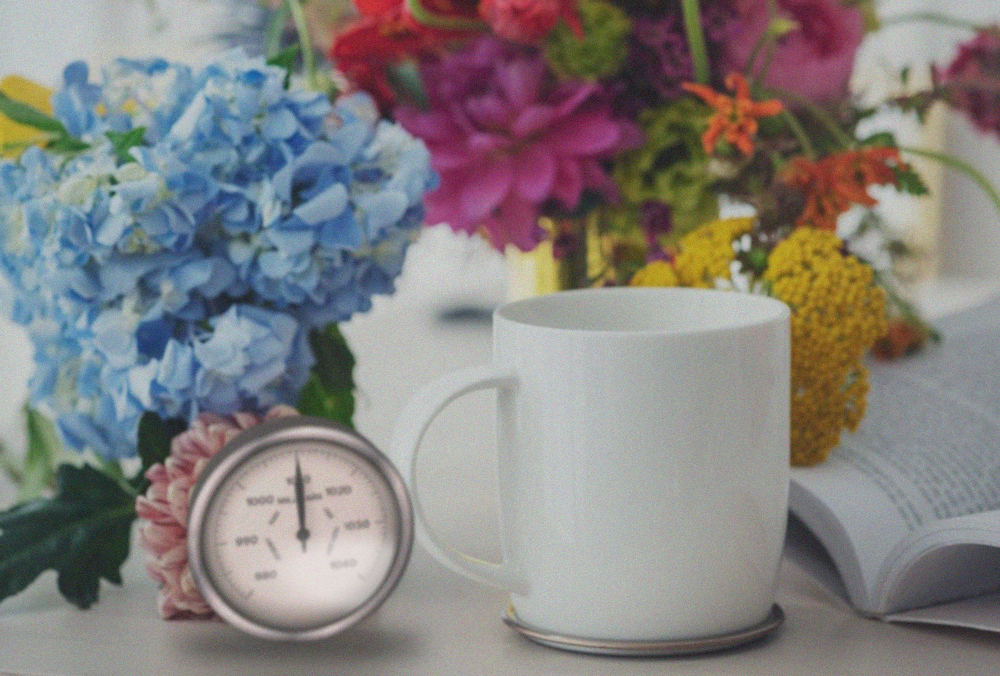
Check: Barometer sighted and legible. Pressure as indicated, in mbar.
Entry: 1010 mbar
